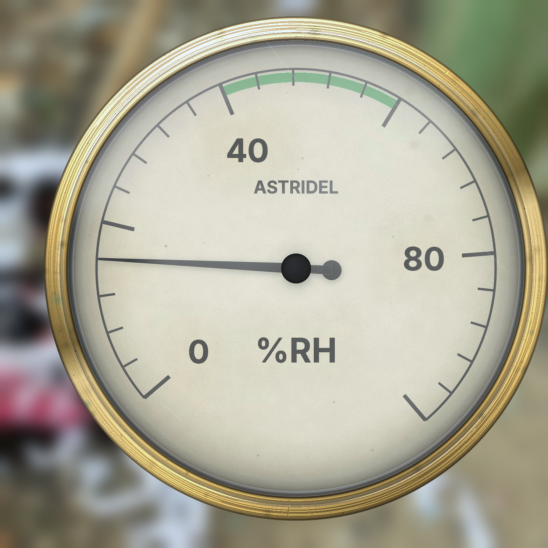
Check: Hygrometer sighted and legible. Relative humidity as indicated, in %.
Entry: 16 %
